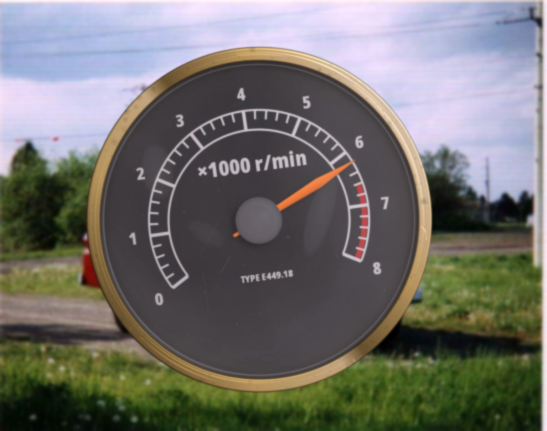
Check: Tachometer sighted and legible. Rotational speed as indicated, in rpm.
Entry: 6200 rpm
